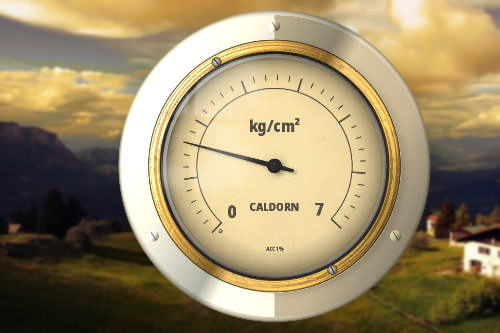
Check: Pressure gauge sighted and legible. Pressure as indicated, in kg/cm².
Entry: 1.6 kg/cm²
